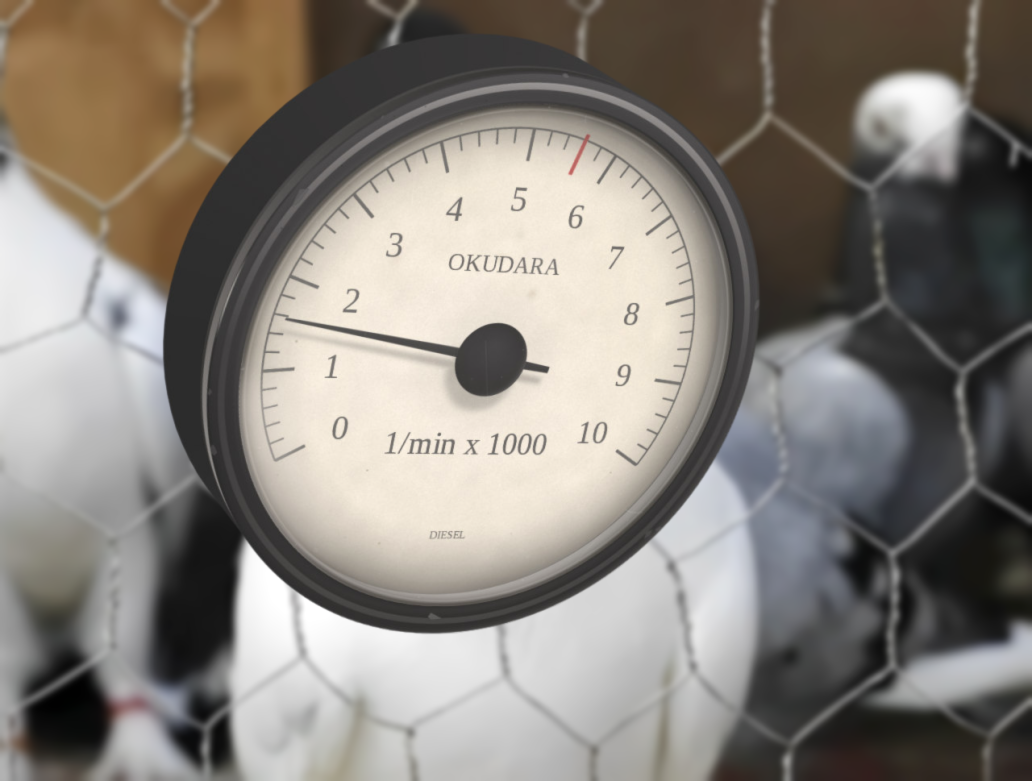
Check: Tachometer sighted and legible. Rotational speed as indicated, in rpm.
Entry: 1600 rpm
